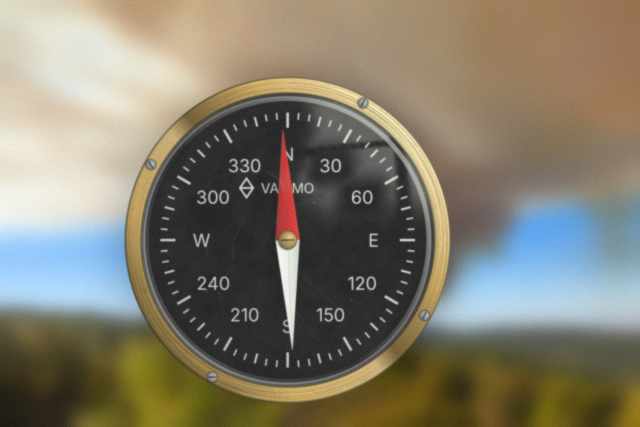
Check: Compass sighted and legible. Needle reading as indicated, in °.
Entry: 357.5 °
